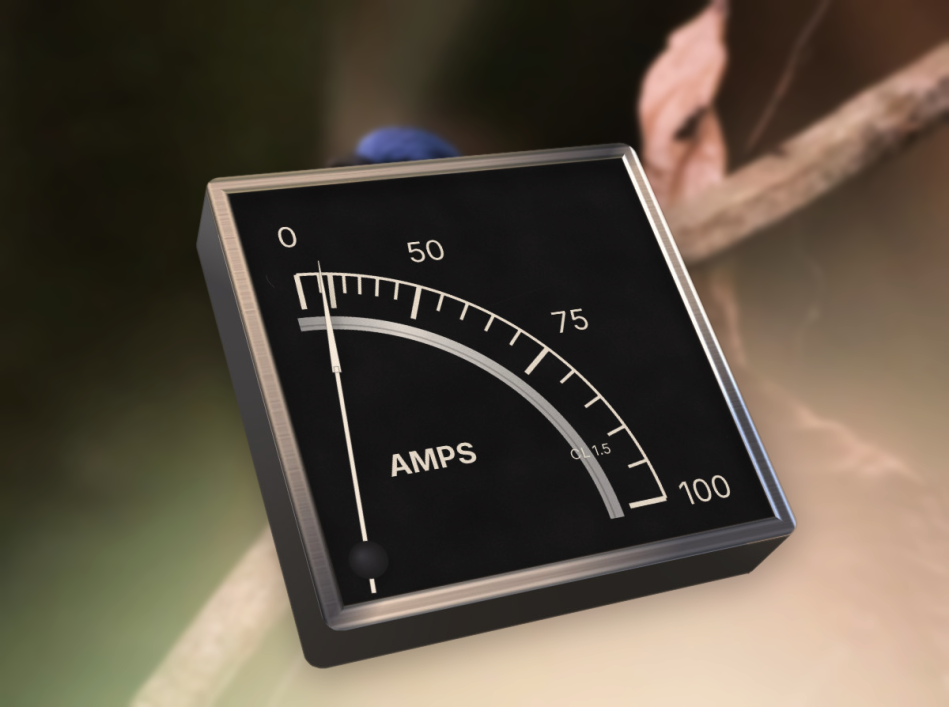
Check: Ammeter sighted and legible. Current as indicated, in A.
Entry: 20 A
